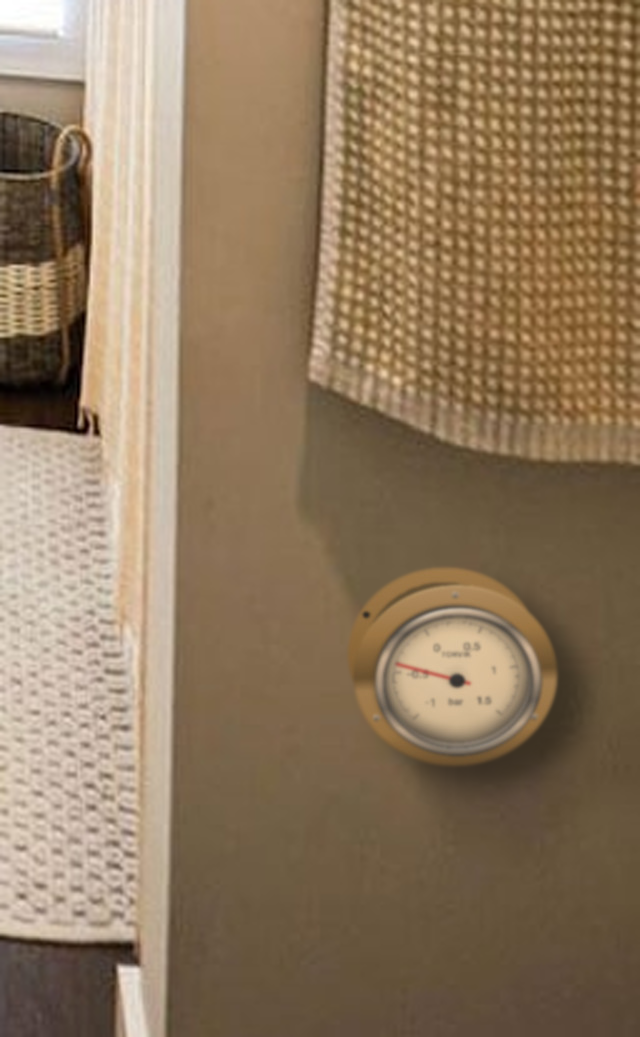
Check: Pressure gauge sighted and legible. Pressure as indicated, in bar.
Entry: -0.4 bar
